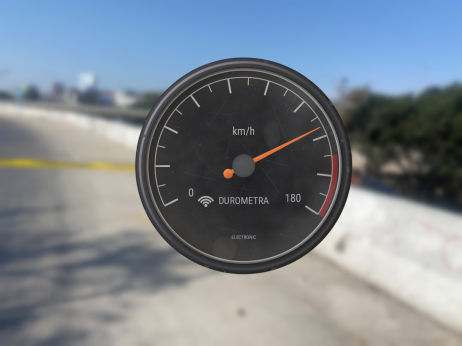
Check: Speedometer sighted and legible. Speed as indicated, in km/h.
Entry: 135 km/h
